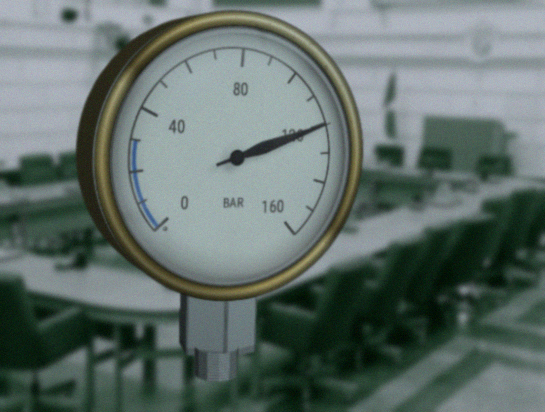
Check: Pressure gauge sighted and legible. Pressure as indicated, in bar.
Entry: 120 bar
